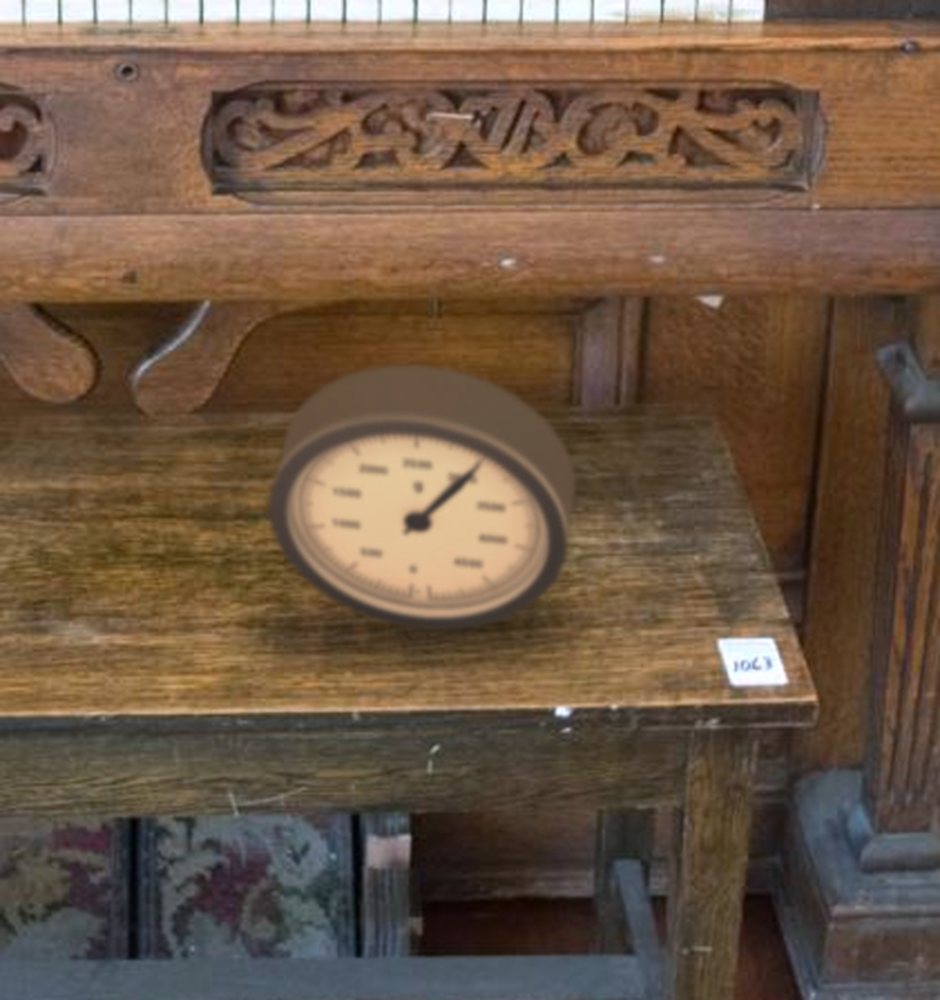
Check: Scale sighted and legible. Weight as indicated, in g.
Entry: 3000 g
